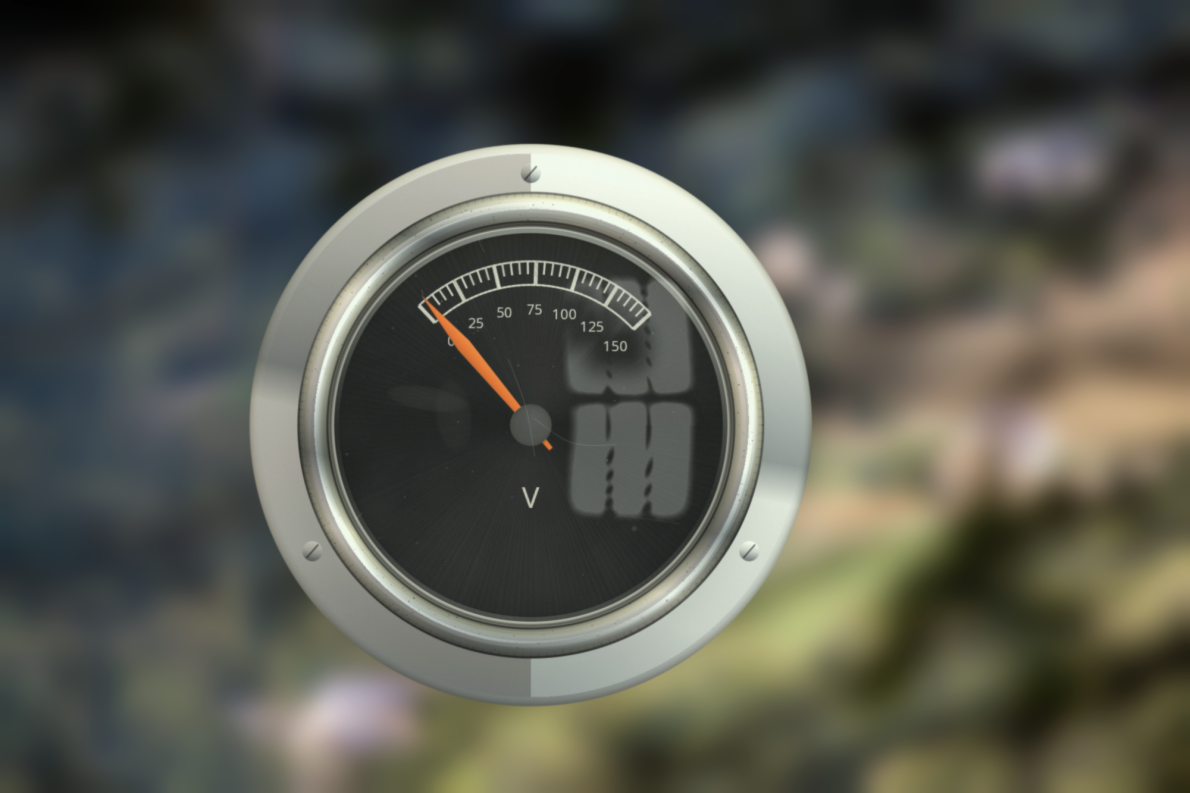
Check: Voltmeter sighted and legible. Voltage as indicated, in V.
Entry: 5 V
